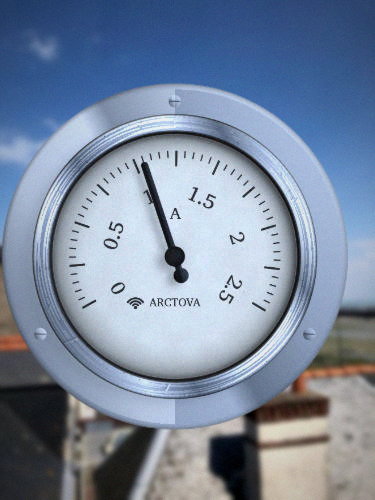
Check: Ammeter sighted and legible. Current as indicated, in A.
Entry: 1.05 A
